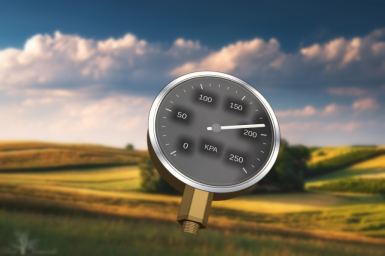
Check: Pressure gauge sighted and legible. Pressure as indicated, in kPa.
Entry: 190 kPa
